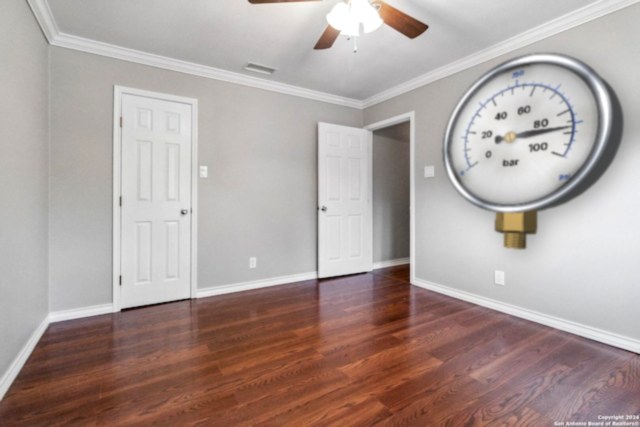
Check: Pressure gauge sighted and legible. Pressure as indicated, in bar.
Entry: 87.5 bar
